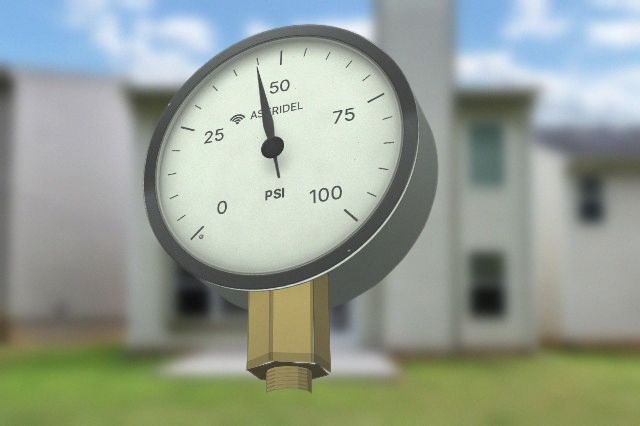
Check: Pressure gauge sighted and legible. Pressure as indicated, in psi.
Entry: 45 psi
